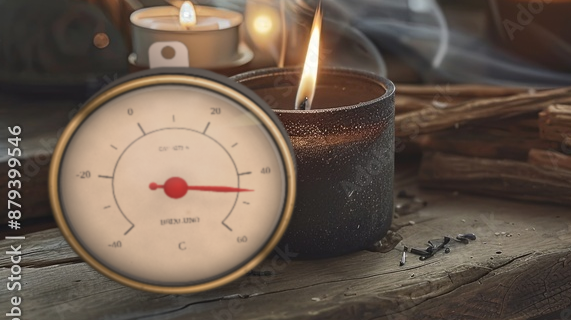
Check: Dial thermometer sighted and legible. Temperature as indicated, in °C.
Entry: 45 °C
